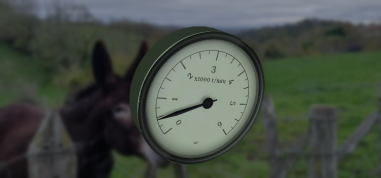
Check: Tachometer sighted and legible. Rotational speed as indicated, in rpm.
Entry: 500 rpm
